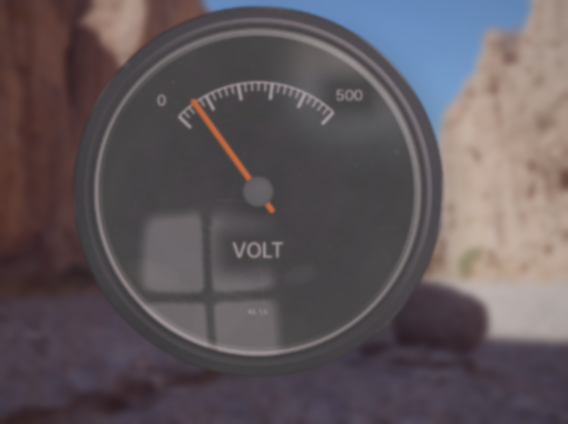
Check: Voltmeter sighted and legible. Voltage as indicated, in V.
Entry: 60 V
